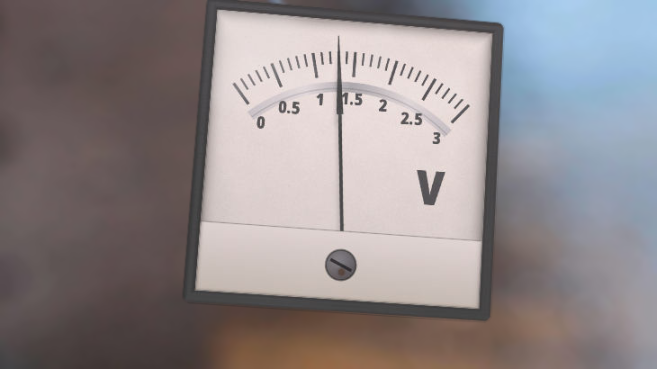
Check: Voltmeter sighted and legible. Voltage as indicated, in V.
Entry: 1.3 V
